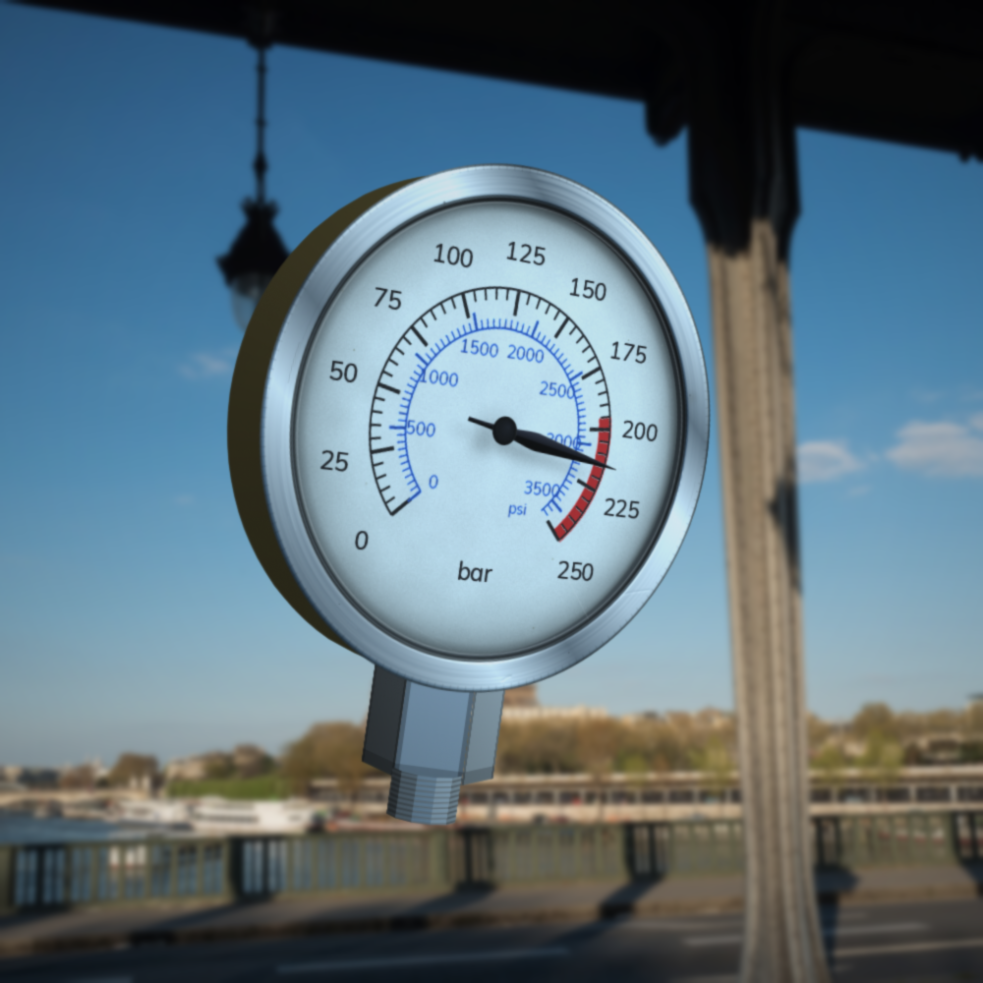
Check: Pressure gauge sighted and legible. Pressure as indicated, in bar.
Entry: 215 bar
